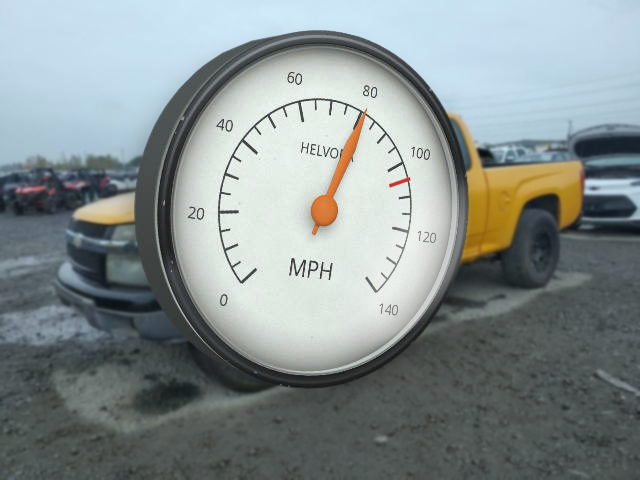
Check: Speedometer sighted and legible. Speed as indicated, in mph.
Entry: 80 mph
